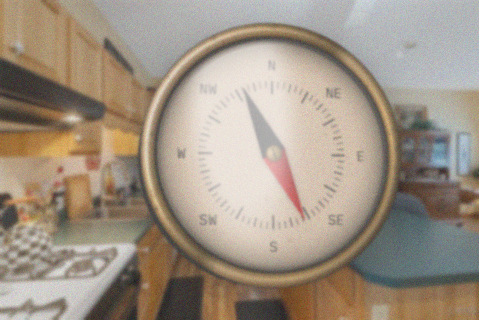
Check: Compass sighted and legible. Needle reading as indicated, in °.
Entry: 155 °
